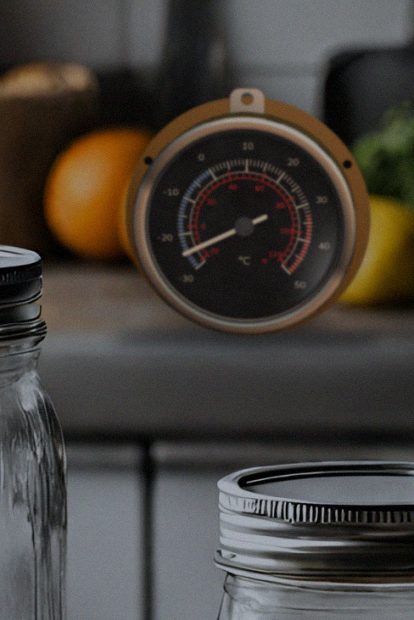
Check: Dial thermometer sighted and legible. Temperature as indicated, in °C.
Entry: -25 °C
